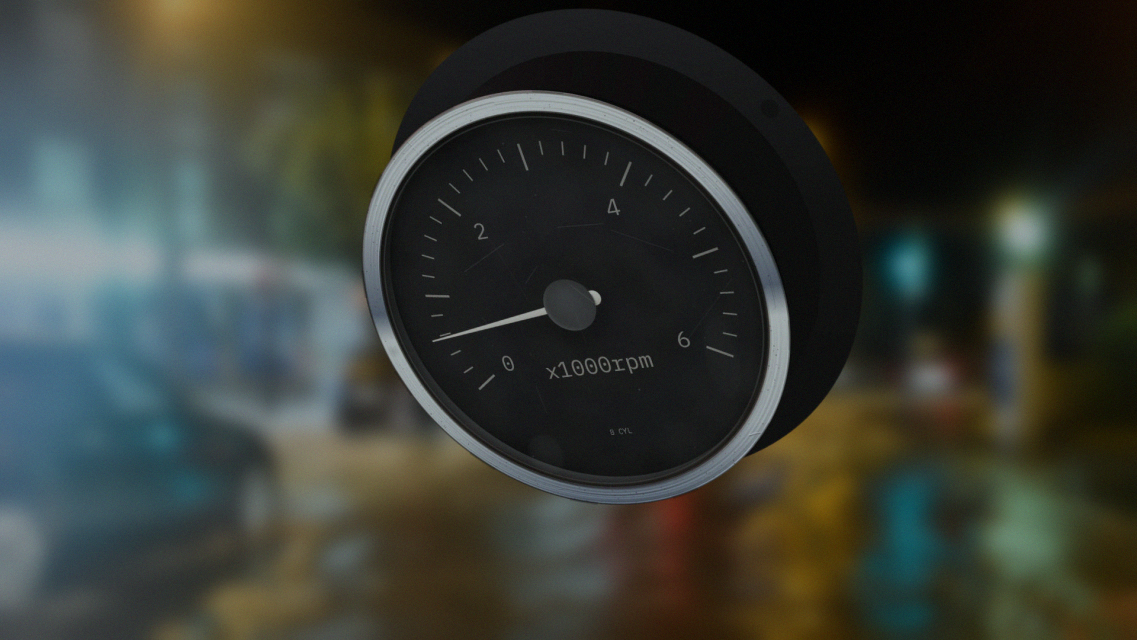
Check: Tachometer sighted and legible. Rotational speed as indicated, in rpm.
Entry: 600 rpm
